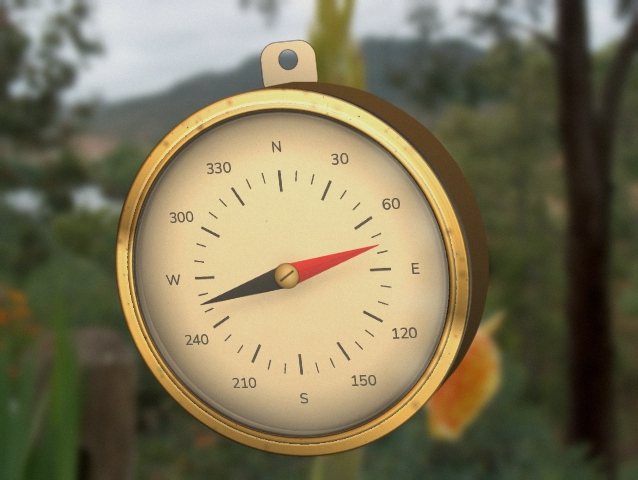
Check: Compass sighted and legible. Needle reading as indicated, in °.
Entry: 75 °
